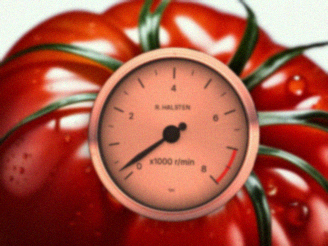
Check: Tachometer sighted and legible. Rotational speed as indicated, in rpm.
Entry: 250 rpm
